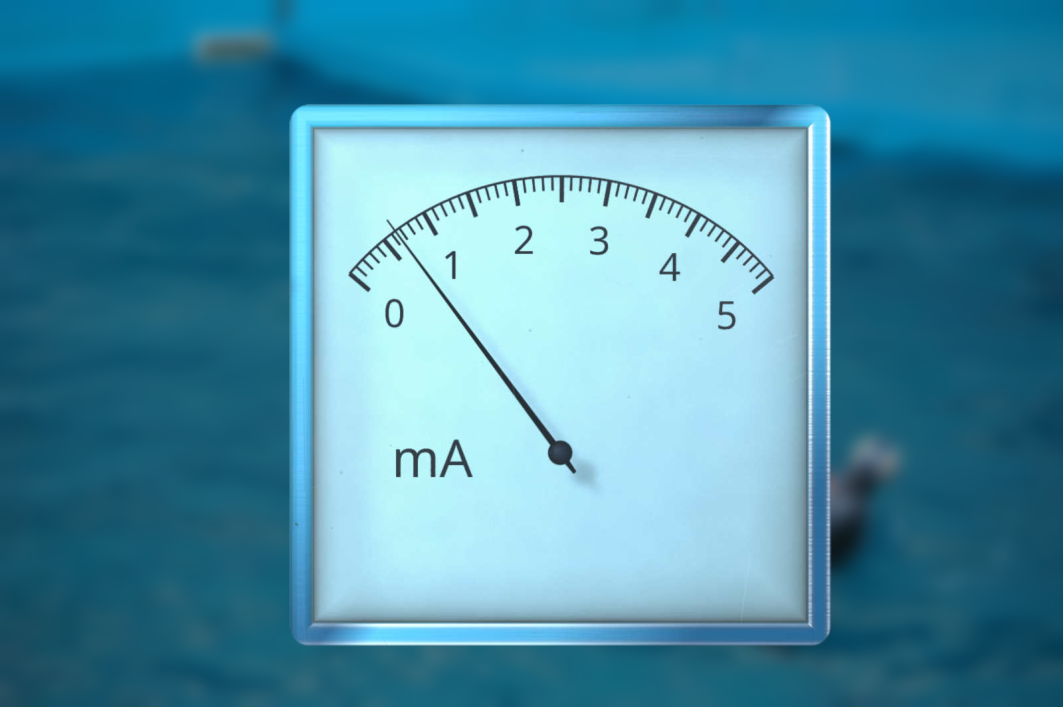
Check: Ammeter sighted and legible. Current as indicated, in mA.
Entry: 0.65 mA
